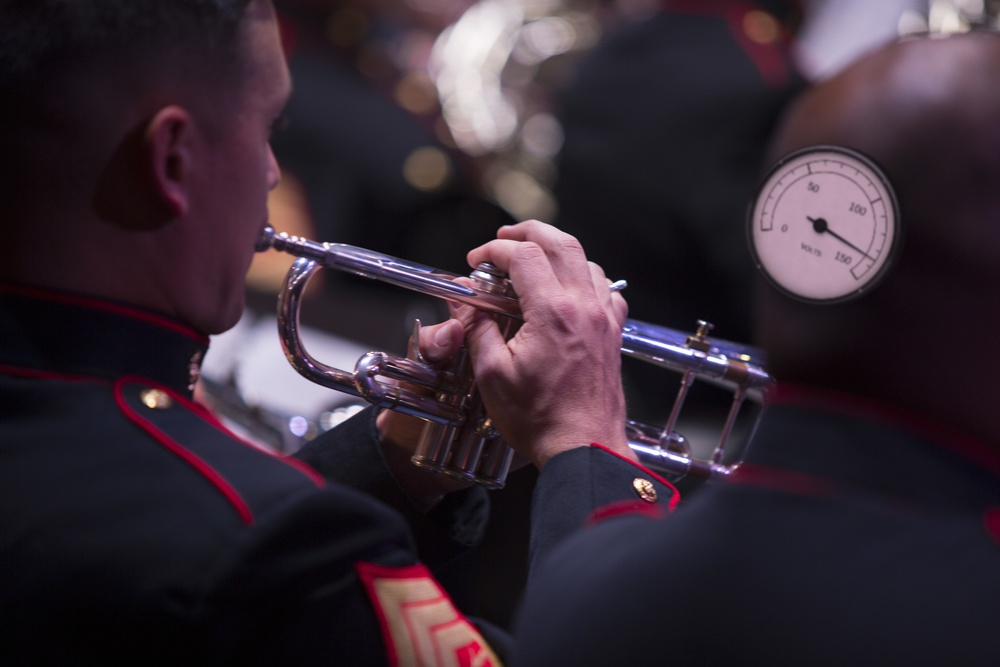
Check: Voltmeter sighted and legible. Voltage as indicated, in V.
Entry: 135 V
